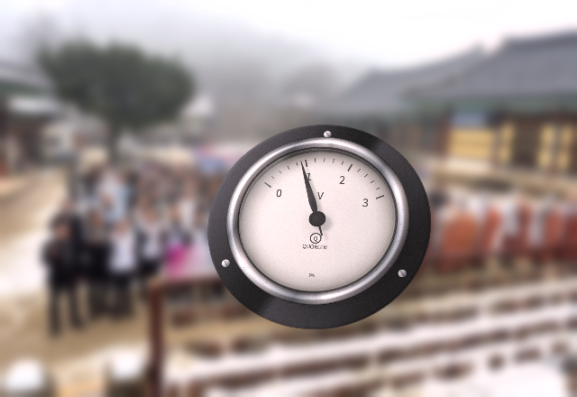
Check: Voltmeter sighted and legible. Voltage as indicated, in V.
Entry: 0.9 V
